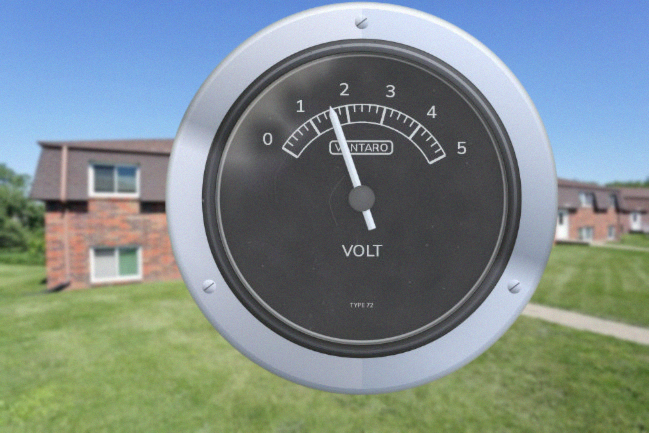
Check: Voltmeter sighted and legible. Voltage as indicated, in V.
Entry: 1.6 V
